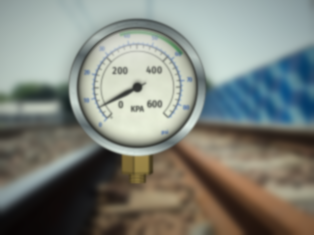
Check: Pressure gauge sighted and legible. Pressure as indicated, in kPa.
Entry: 40 kPa
